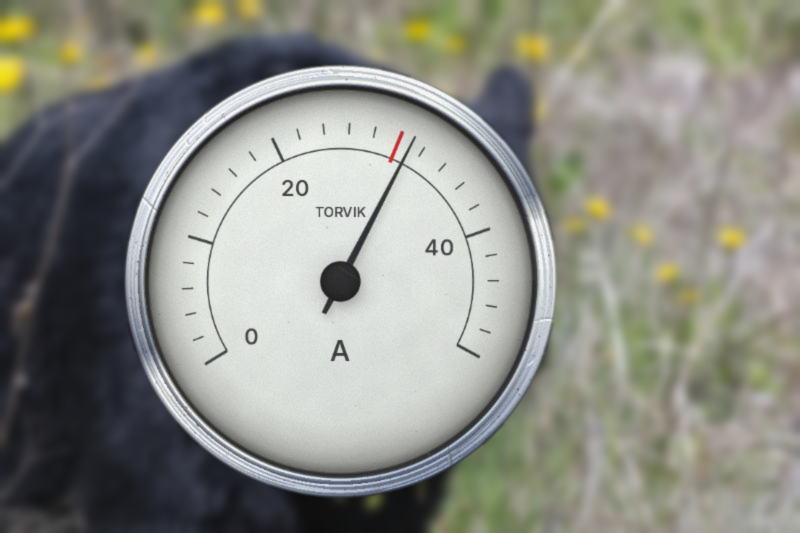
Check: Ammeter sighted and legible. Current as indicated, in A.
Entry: 31 A
